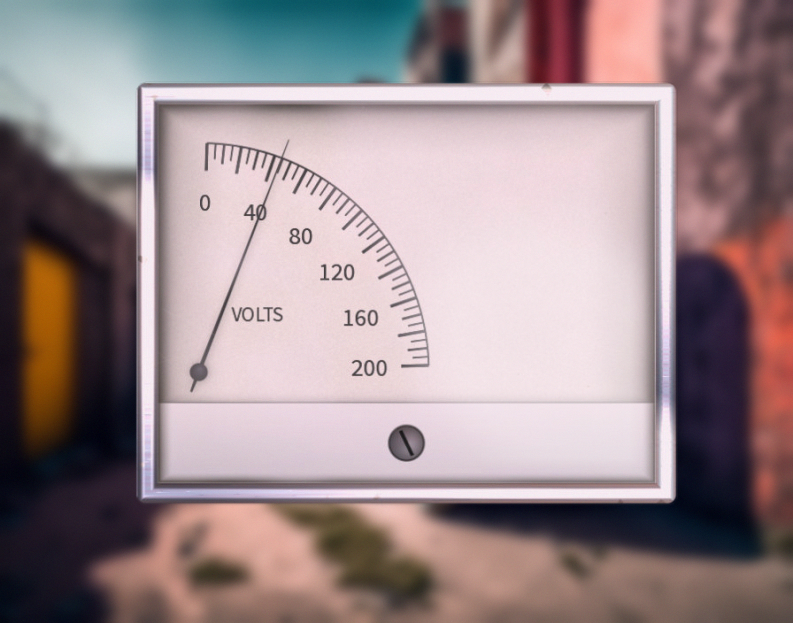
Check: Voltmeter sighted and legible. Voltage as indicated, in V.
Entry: 45 V
